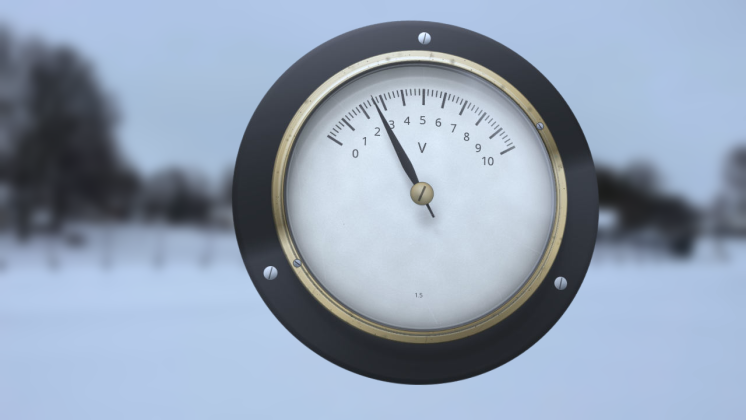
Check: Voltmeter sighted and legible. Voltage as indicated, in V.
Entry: 2.6 V
